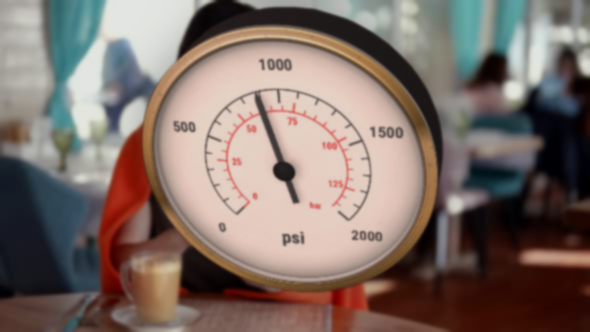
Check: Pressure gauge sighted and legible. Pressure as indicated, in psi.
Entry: 900 psi
